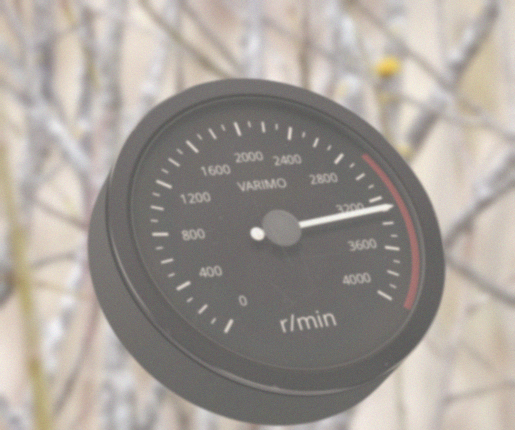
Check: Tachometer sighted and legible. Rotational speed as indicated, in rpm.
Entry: 3300 rpm
